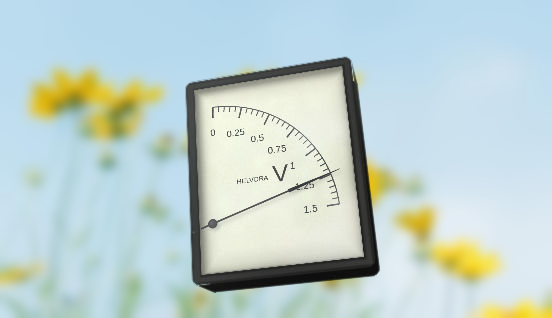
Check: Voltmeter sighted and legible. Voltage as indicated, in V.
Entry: 1.25 V
